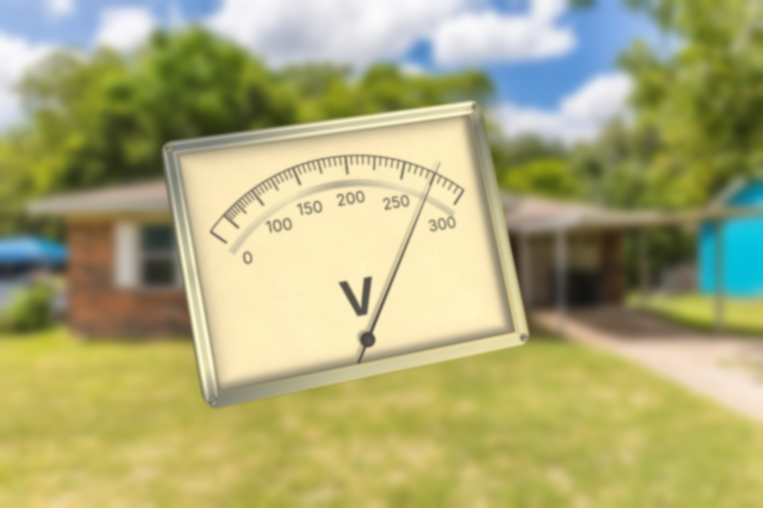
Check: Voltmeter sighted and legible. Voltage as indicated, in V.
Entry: 275 V
